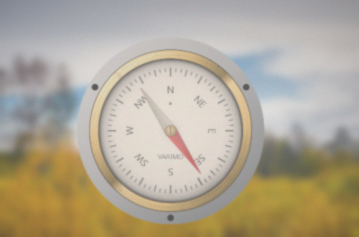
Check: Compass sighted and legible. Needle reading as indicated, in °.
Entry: 145 °
